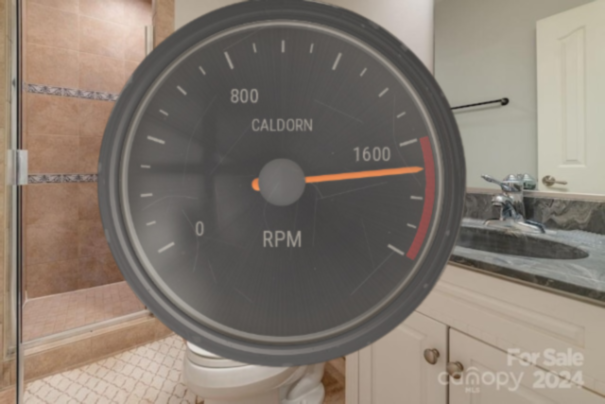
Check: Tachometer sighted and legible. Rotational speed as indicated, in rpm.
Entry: 1700 rpm
